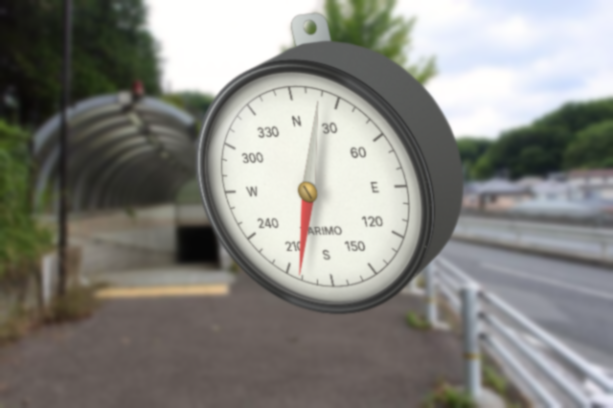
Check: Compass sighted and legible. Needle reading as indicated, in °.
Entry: 200 °
